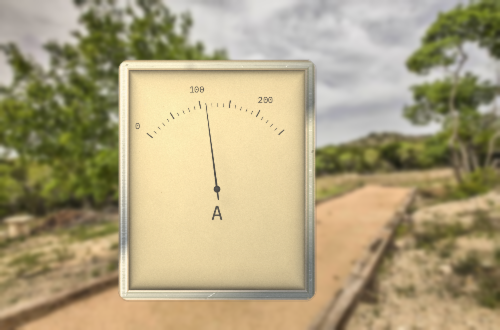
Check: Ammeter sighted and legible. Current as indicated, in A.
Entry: 110 A
